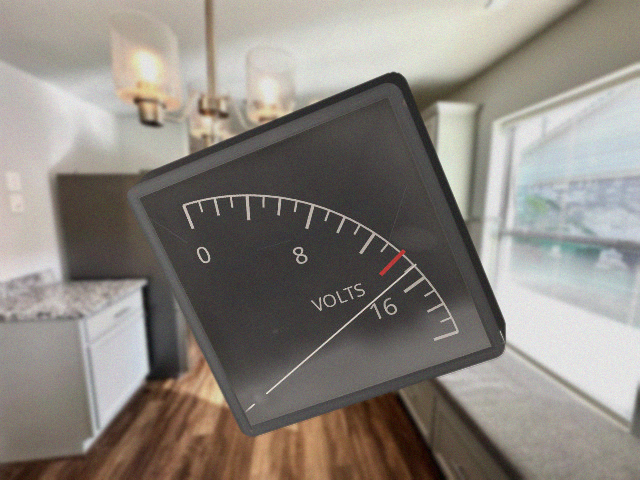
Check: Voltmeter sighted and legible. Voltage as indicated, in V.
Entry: 15 V
